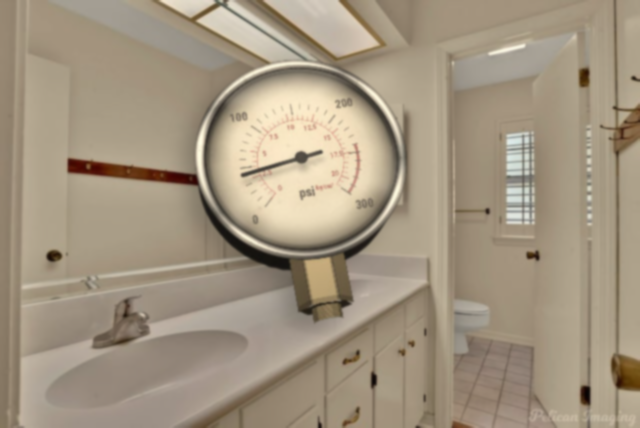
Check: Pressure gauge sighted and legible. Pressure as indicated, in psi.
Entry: 40 psi
